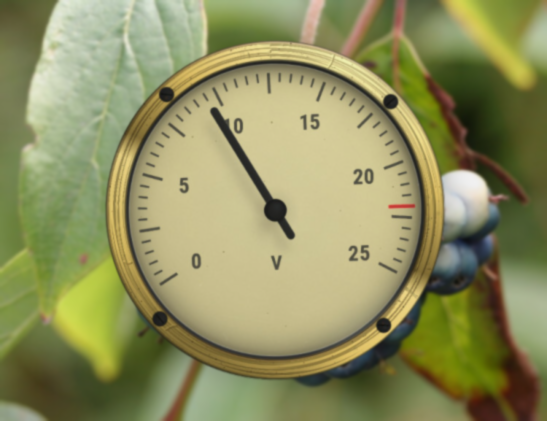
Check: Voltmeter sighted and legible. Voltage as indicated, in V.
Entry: 9.5 V
